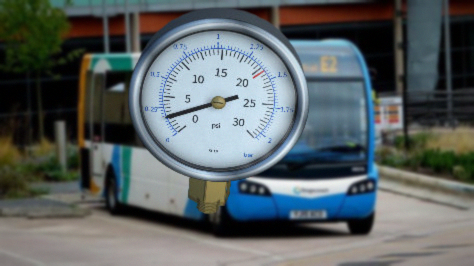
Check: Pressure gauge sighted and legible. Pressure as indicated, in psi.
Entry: 2.5 psi
